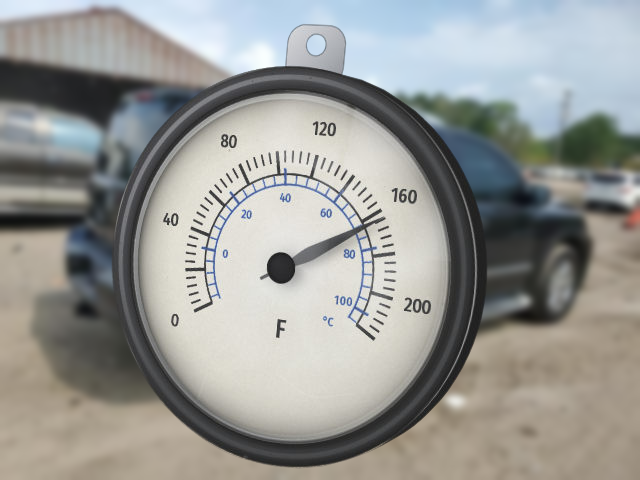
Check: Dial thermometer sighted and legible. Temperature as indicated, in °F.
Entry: 164 °F
